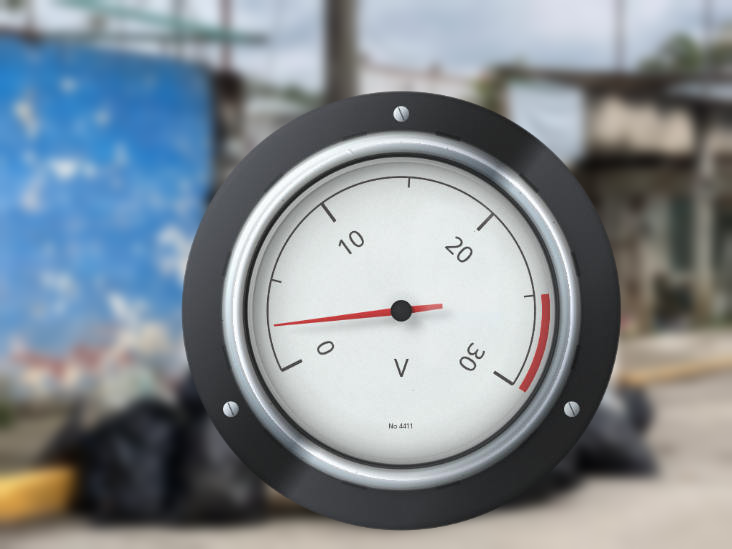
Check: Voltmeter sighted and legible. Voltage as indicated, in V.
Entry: 2.5 V
